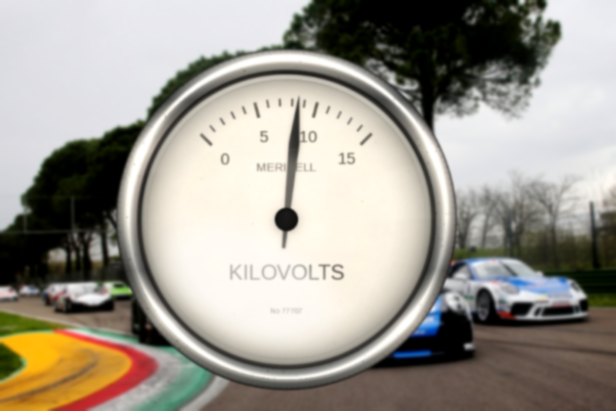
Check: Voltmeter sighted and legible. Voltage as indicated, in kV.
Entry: 8.5 kV
